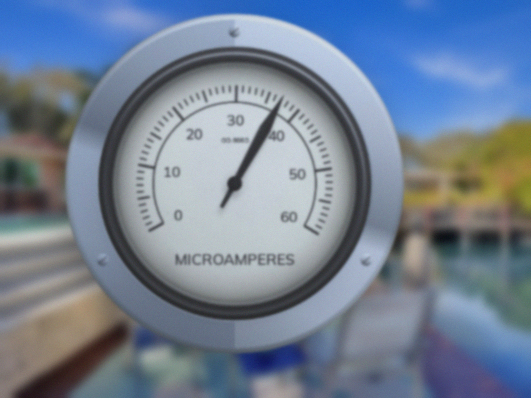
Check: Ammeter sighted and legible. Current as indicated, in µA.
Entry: 37 µA
